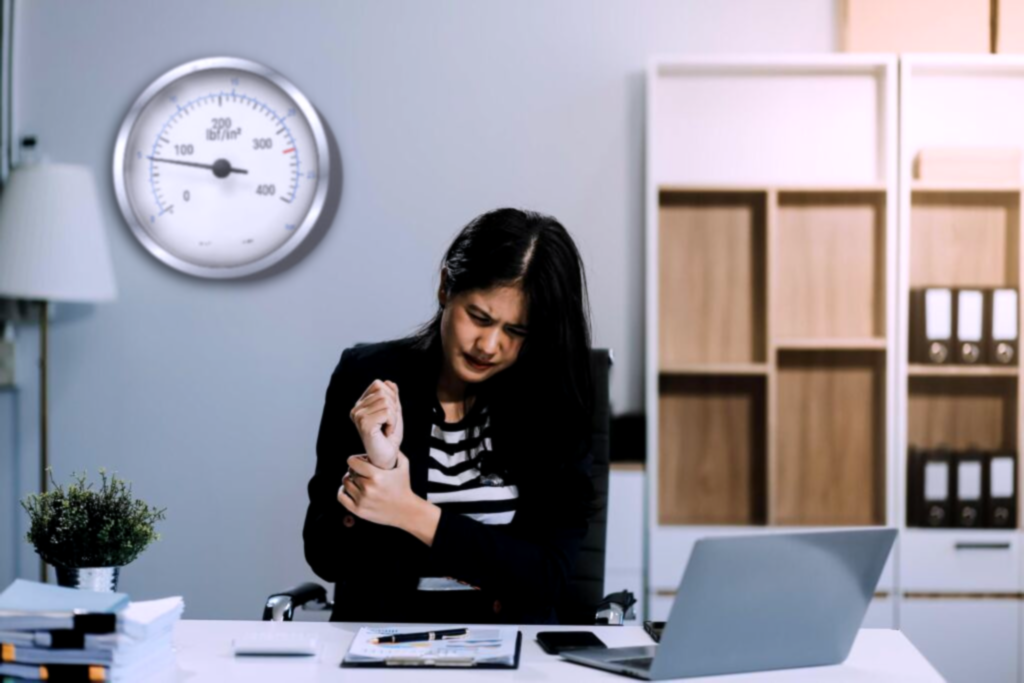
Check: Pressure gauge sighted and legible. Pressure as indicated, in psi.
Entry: 70 psi
